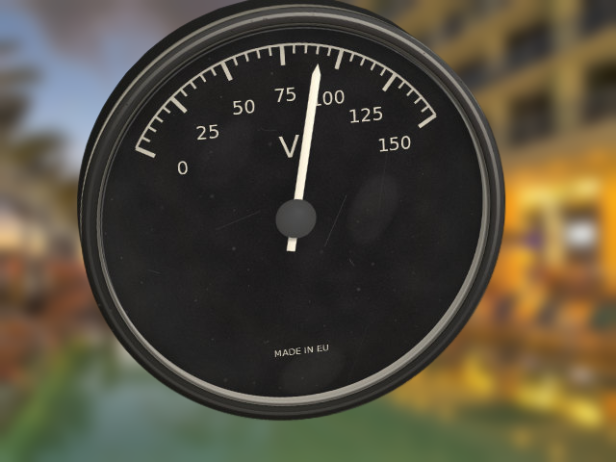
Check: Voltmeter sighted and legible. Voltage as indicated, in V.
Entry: 90 V
